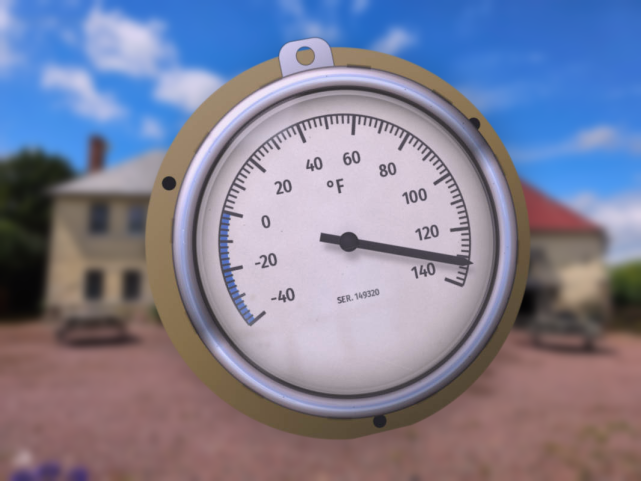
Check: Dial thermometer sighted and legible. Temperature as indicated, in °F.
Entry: 132 °F
